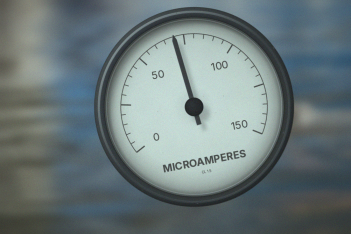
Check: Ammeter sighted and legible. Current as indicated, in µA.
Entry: 70 µA
